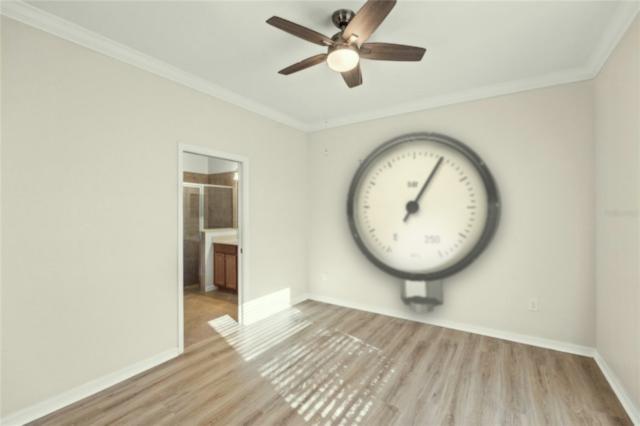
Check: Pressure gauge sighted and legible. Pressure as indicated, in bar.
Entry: 150 bar
